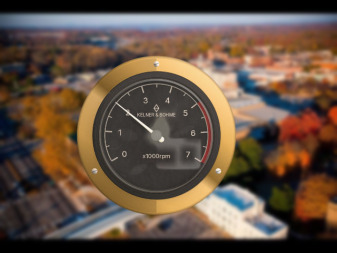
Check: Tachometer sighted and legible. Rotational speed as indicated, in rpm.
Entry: 2000 rpm
